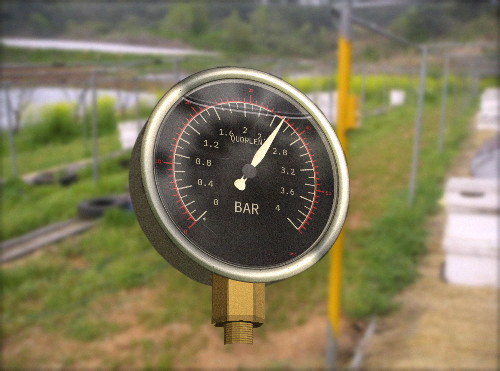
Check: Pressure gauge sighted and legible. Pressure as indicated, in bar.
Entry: 2.5 bar
